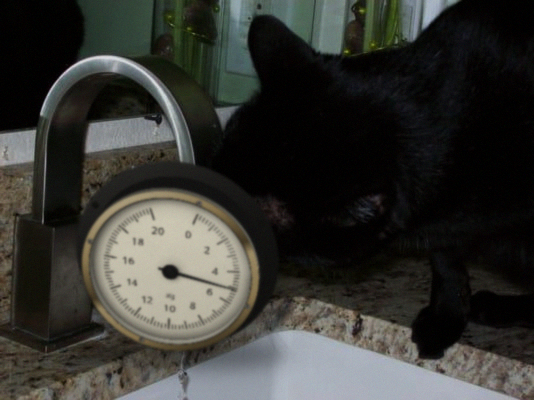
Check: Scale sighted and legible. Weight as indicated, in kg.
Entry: 5 kg
